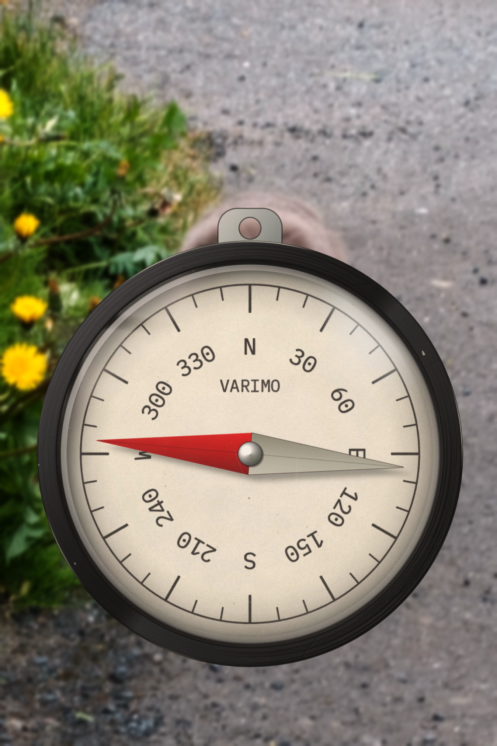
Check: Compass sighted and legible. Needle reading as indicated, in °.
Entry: 275 °
